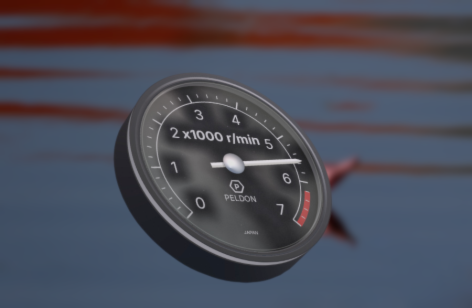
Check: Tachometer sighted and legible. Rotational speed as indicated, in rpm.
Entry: 5600 rpm
